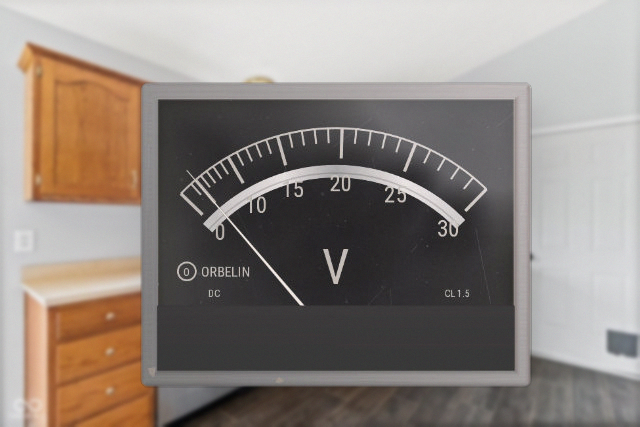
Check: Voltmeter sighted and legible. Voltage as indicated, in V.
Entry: 5 V
